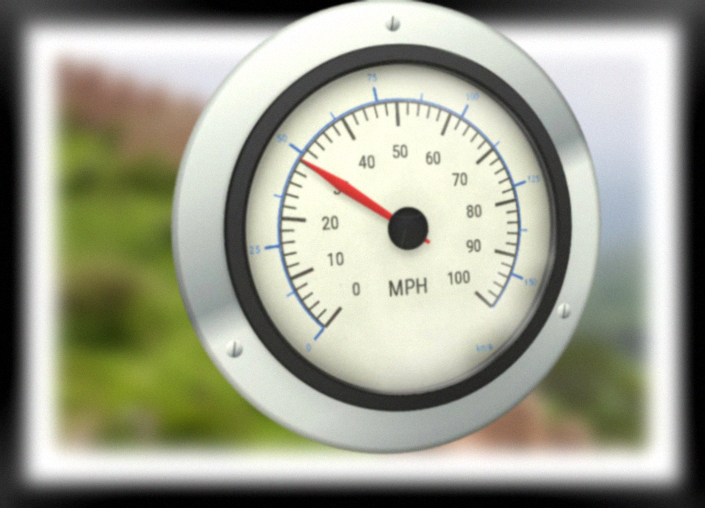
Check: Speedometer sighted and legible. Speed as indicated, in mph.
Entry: 30 mph
